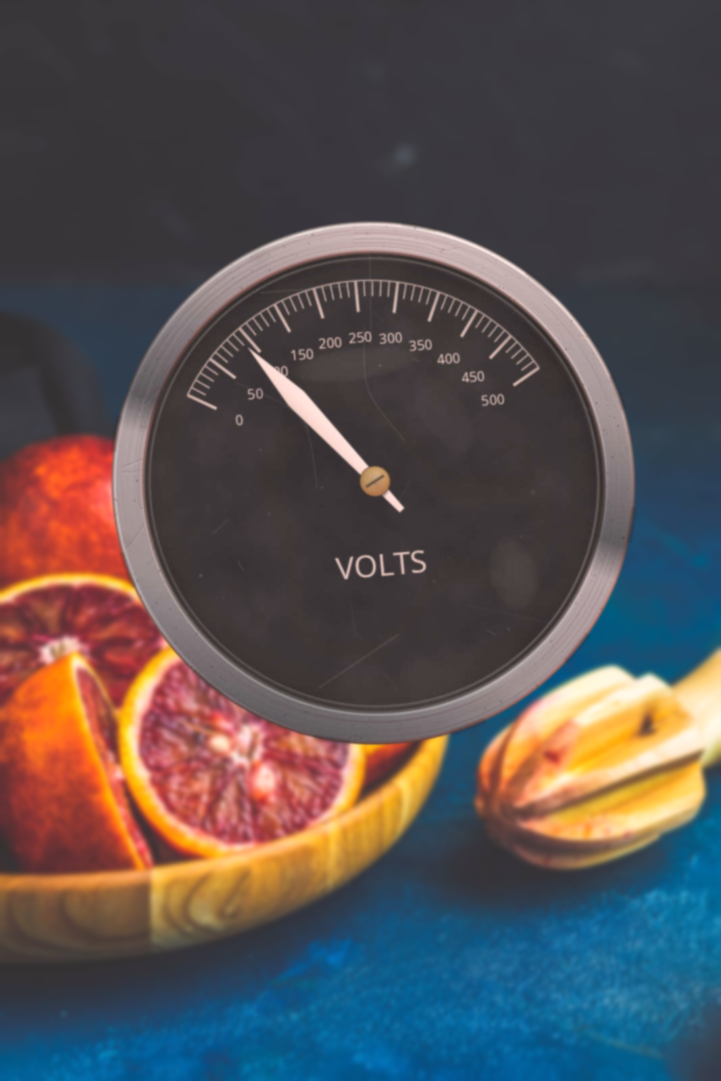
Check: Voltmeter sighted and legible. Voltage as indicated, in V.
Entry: 90 V
